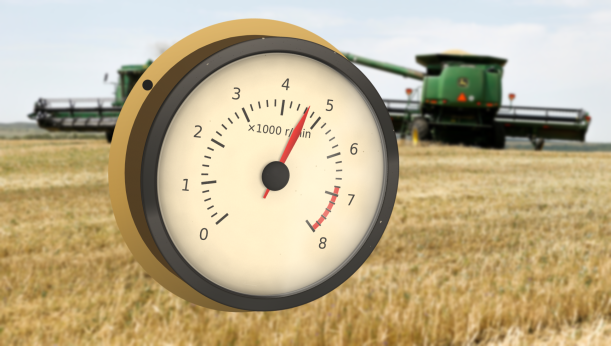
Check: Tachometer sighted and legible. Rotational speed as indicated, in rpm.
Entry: 4600 rpm
